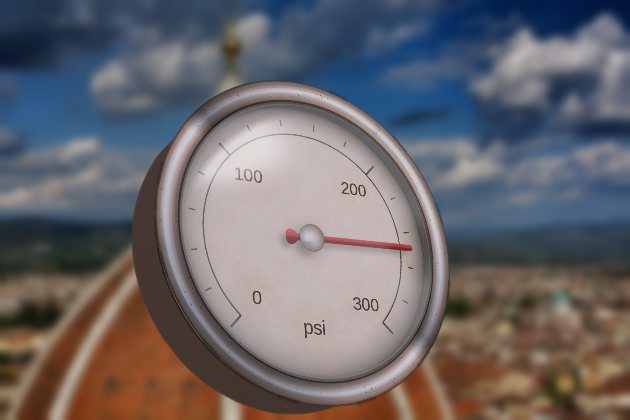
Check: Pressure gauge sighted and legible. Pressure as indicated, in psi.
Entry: 250 psi
